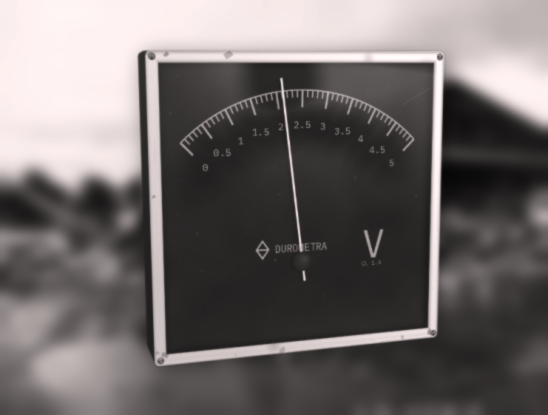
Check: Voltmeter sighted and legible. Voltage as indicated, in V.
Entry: 2.1 V
